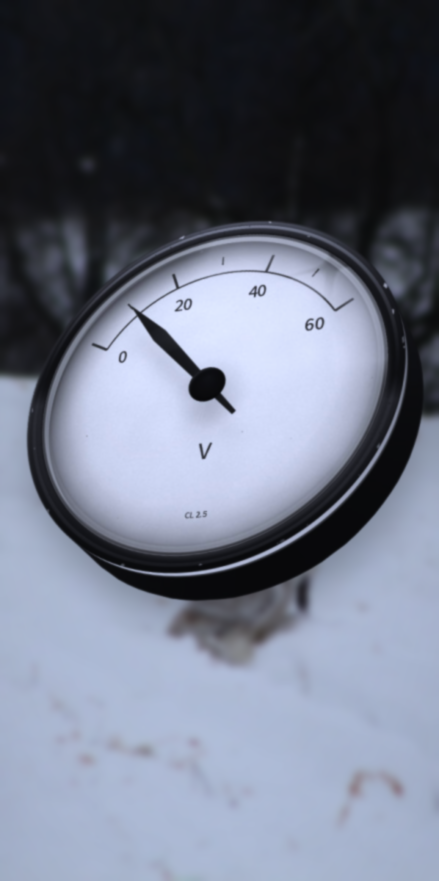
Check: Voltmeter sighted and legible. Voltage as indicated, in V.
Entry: 10 V
